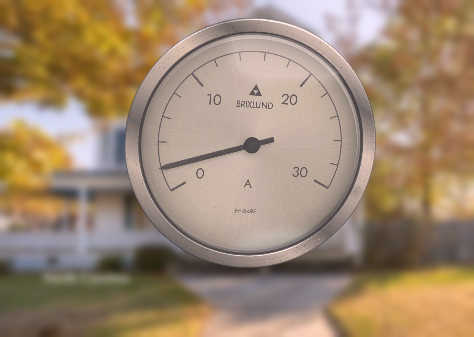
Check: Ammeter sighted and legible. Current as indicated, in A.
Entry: 2 A
